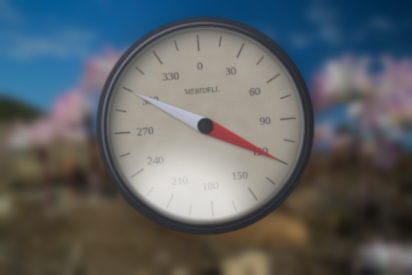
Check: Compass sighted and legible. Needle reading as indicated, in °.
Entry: 120 °
